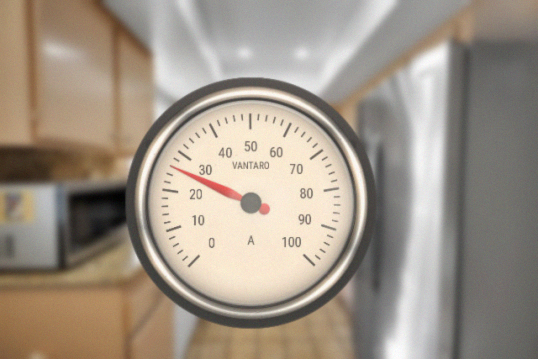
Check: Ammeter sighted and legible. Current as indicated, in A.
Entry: 26 A
